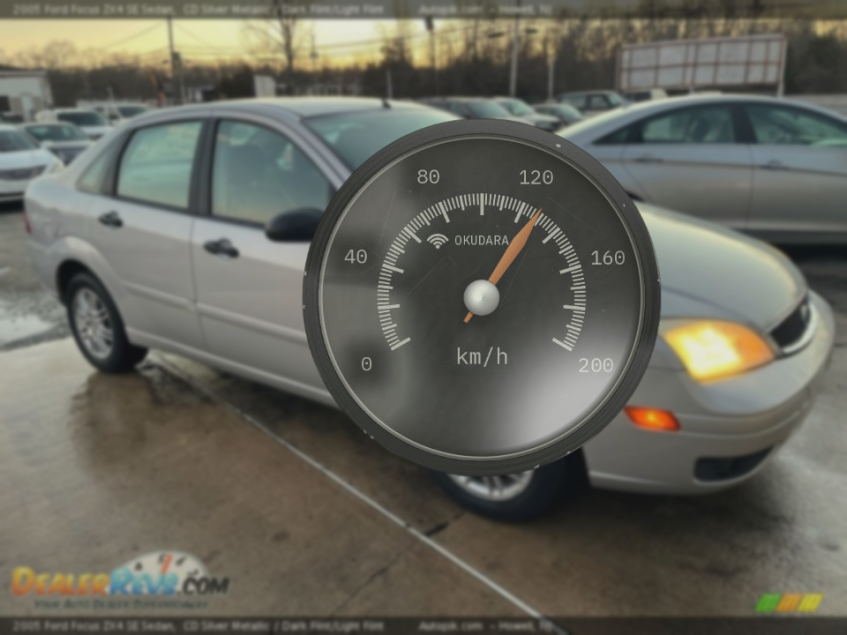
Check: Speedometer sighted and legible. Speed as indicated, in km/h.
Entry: 128 km/h
